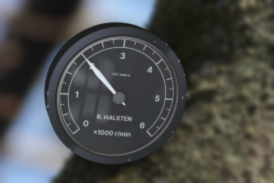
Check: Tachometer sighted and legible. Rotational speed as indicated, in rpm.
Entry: 2000 rpm
